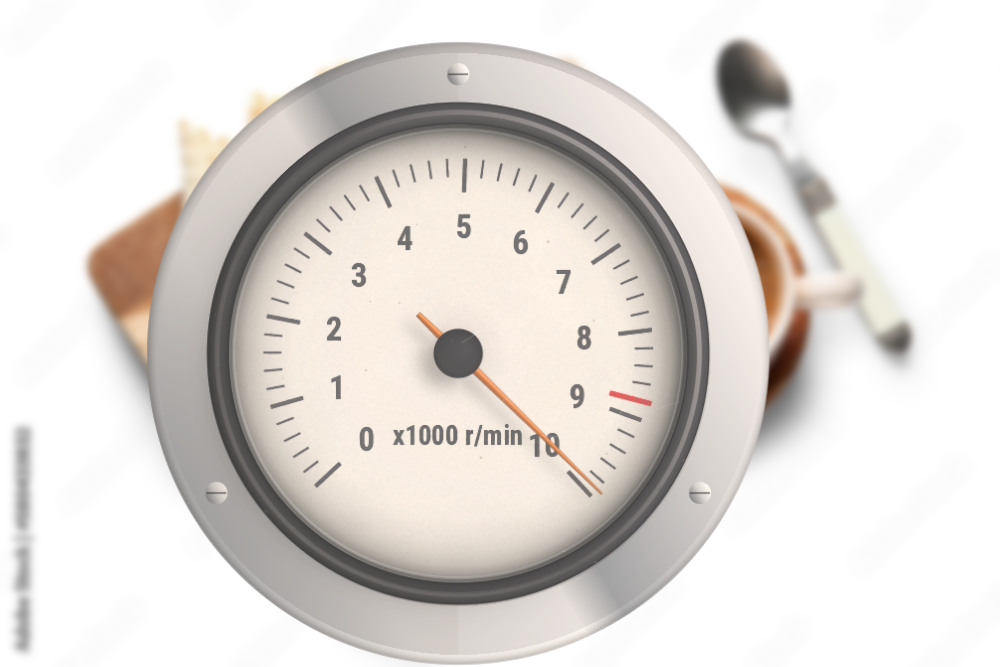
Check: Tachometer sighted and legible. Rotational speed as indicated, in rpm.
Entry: 9900 rpm
